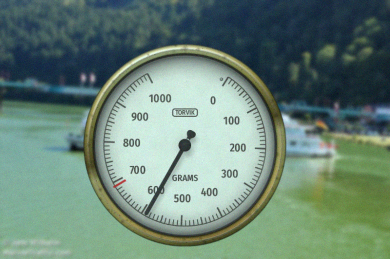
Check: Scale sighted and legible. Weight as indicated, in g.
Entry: 590 g
